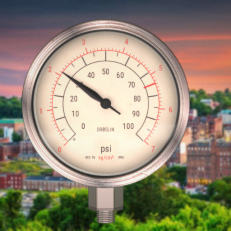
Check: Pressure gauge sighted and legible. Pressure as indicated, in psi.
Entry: 30 psi
